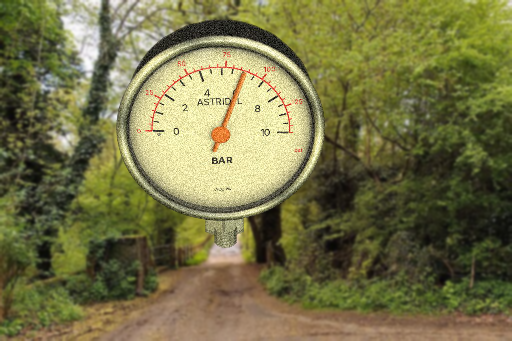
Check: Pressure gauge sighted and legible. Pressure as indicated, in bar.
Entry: 6 bar
